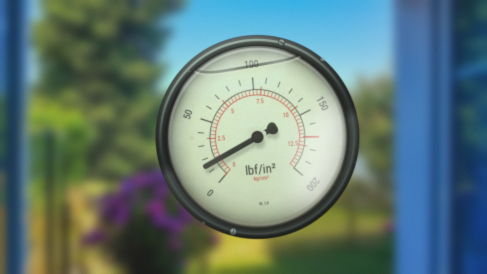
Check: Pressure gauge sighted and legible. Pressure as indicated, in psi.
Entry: 15 psi
